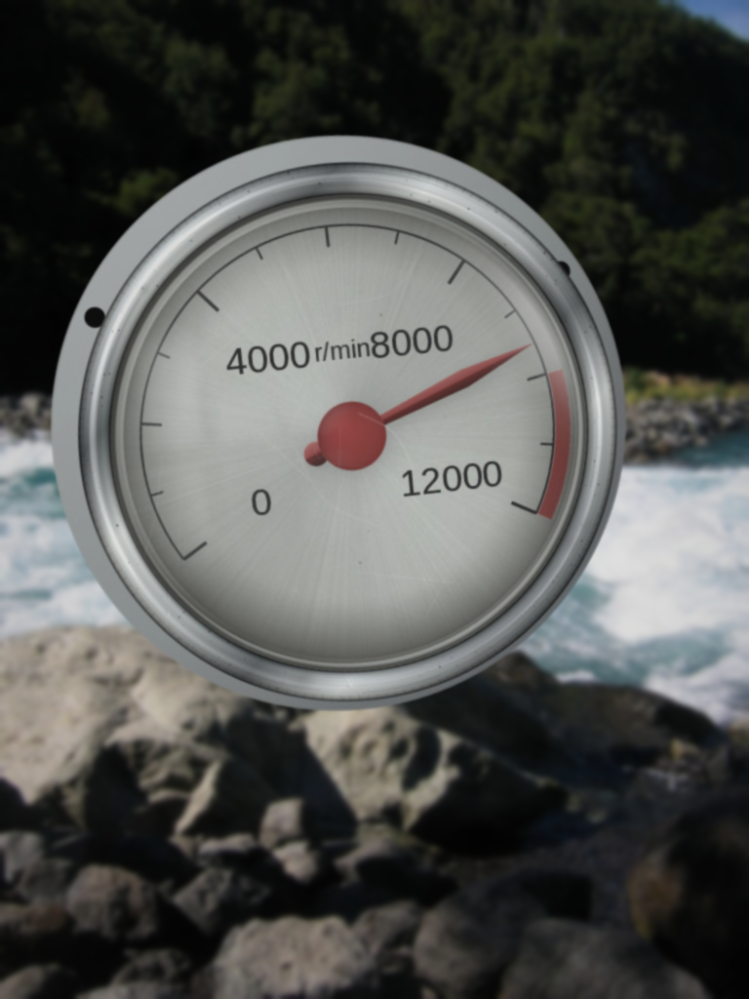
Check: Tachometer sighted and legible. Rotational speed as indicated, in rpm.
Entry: 9500 rpm
